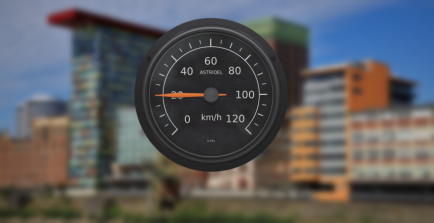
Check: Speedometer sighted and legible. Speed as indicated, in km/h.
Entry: 20 km/h
